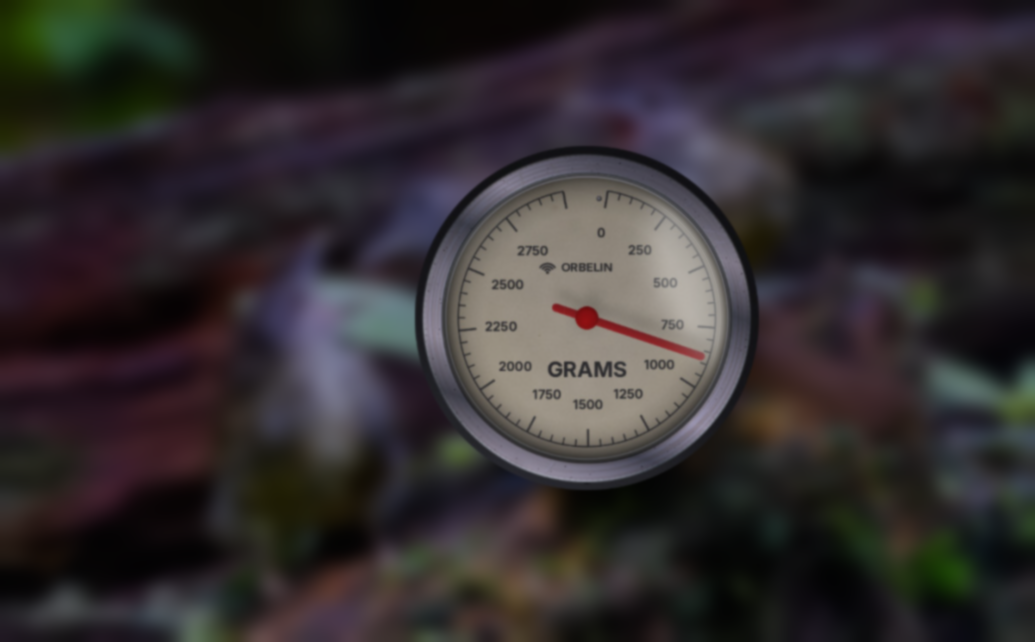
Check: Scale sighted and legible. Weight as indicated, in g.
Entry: 875 g
